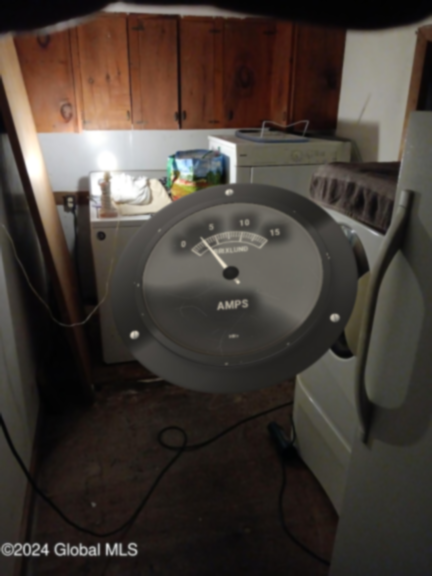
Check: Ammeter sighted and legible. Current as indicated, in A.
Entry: 2.5 A
